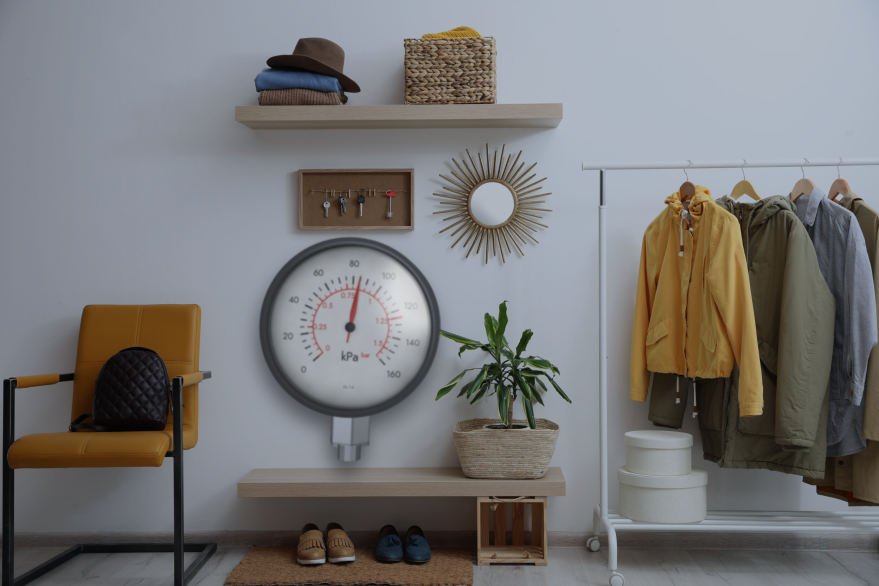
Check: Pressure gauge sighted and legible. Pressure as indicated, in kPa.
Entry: 85 kPa
